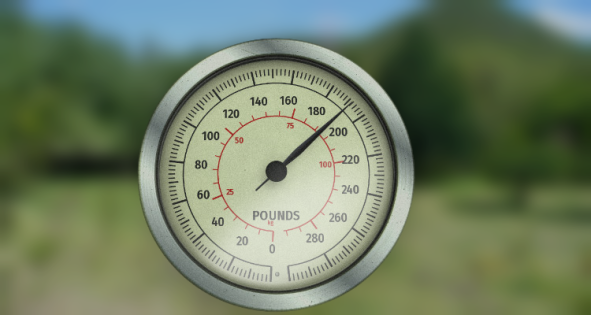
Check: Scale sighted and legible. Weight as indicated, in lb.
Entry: 192 lb
